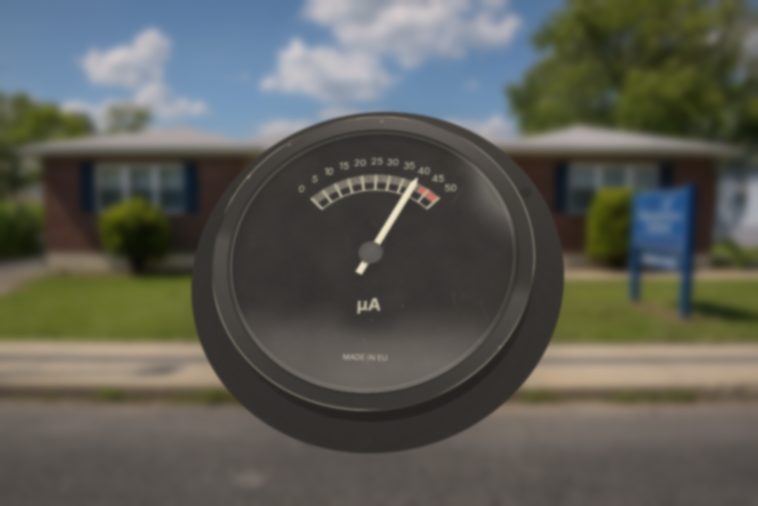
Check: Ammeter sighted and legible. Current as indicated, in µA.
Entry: 40 µA
